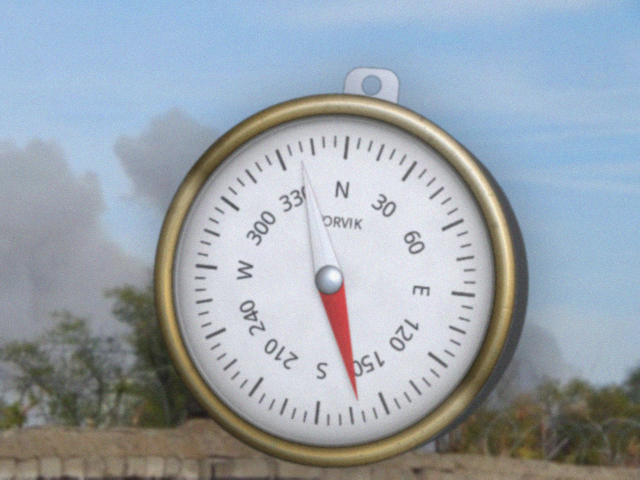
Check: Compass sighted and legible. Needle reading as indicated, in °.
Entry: 160 °
